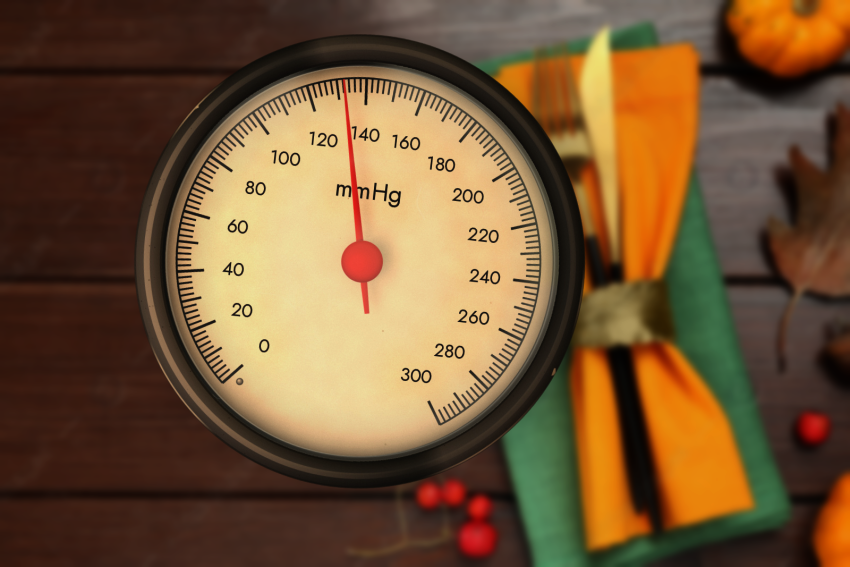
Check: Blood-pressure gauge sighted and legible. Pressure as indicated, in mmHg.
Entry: 132 mmHg
